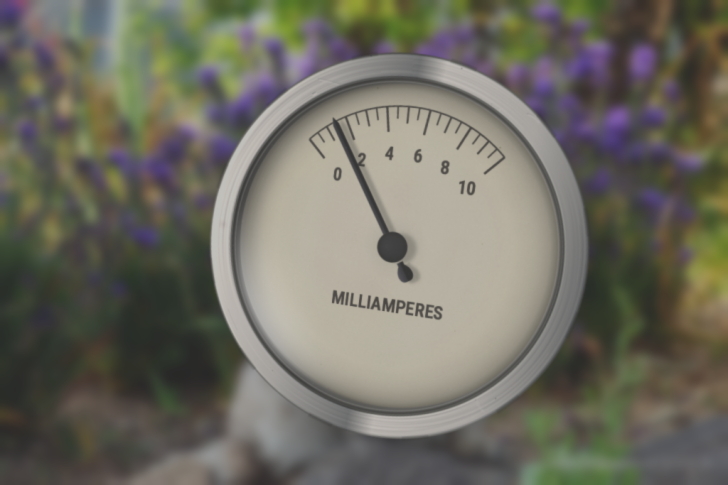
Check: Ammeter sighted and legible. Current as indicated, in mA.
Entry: 1.5 mA
